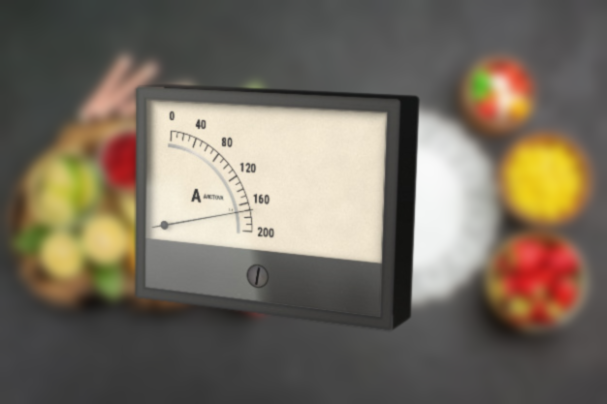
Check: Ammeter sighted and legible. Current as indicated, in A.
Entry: 170 A
